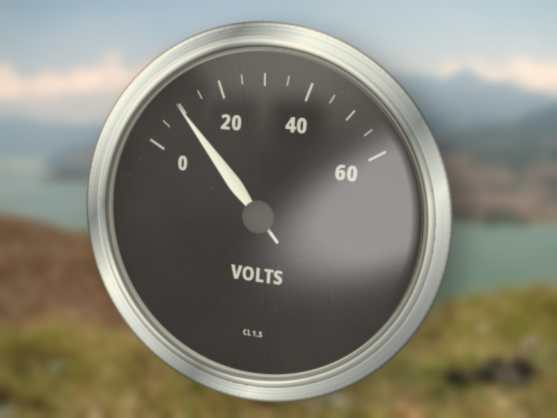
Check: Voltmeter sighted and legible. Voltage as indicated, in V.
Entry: 10 V
